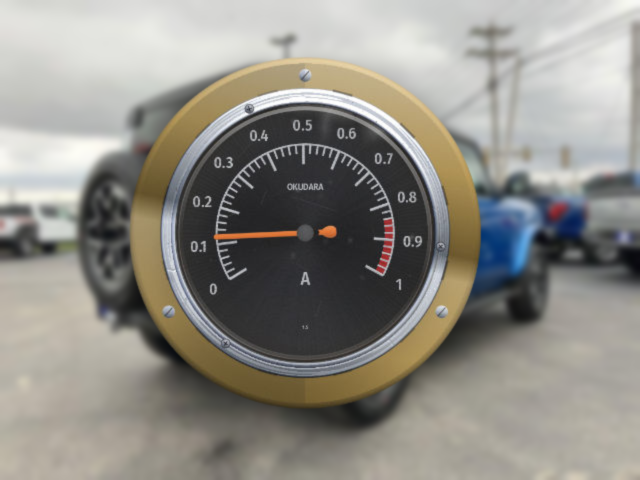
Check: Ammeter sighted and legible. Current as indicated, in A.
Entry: 0.12 A
